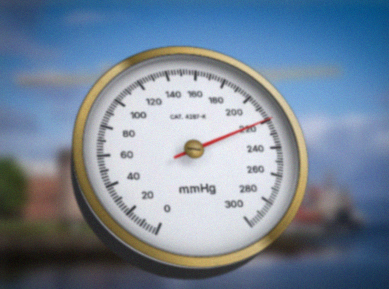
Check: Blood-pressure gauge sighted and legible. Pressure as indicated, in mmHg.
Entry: 220 mmHg
